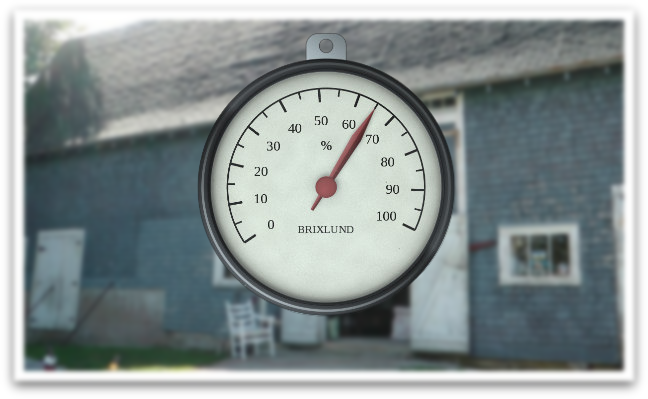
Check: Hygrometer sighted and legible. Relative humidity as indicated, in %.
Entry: 65 %
